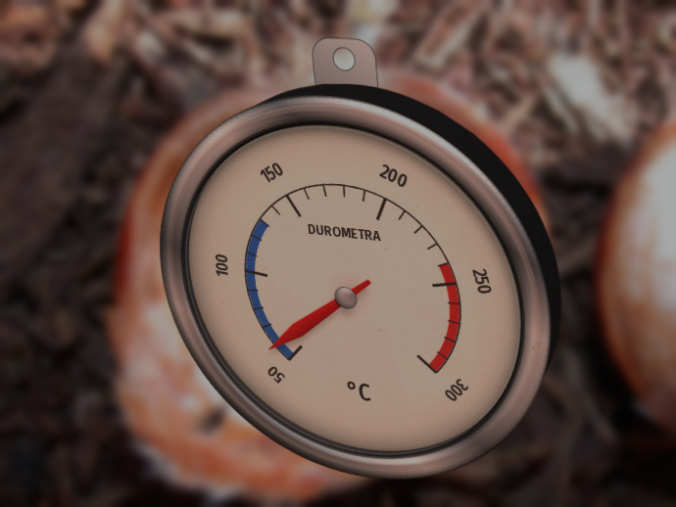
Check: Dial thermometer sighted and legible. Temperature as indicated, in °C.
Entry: 60 °C
